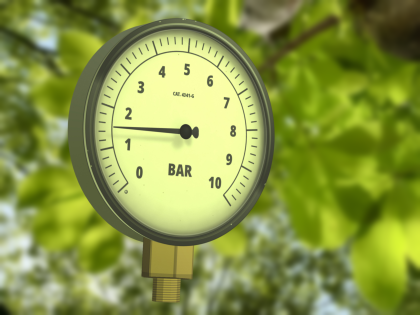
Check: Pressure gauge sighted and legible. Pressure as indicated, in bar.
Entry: 1.5 bar
